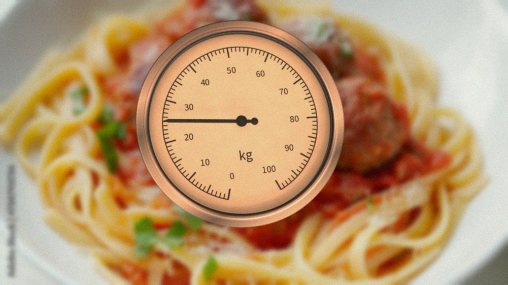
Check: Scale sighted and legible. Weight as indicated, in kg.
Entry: 25 kg
